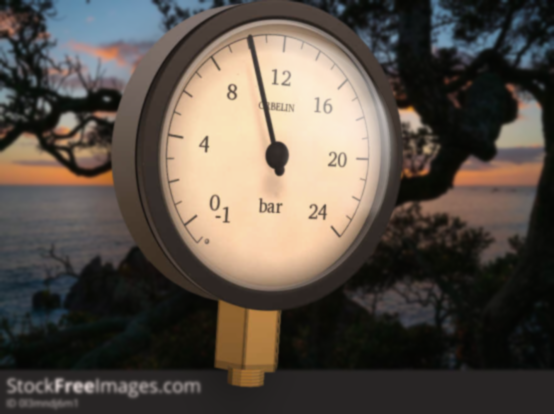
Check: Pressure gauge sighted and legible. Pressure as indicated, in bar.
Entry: 10 bar
